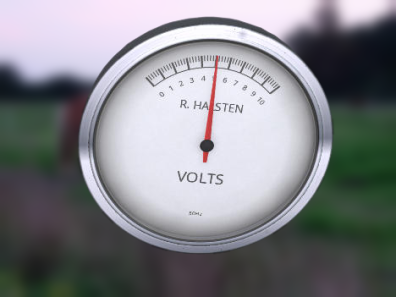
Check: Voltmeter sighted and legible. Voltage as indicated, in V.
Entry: 5 V
